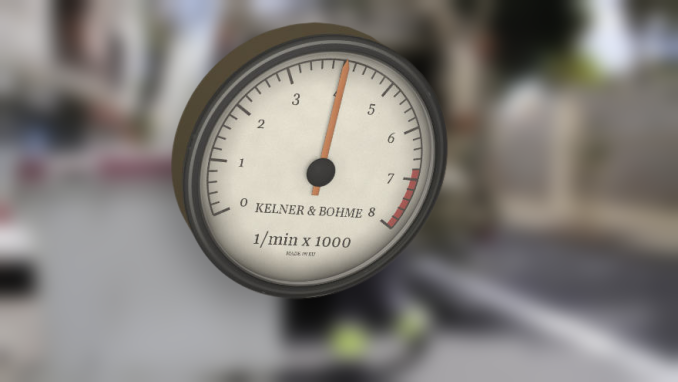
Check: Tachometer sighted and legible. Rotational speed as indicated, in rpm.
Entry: 4000 rpm
